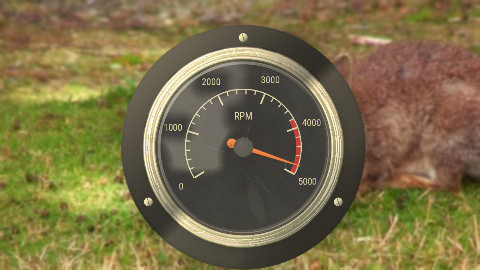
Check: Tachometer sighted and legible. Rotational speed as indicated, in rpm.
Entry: 4800 rpm
